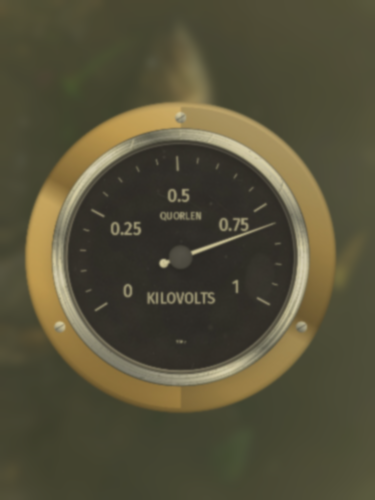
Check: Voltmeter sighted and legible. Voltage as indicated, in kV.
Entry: 0.8 kV
